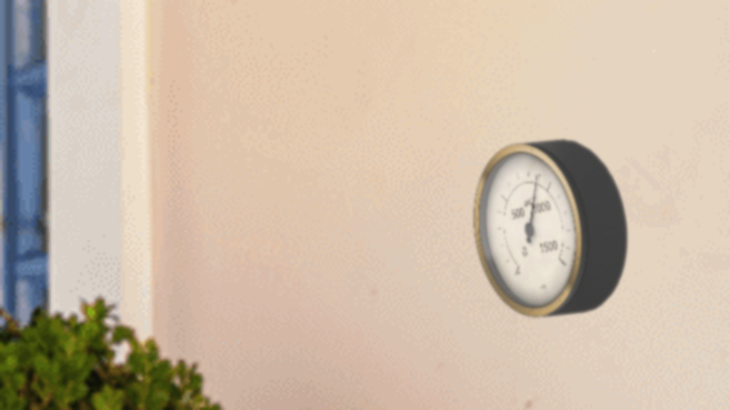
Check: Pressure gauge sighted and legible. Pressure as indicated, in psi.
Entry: 900 psi
